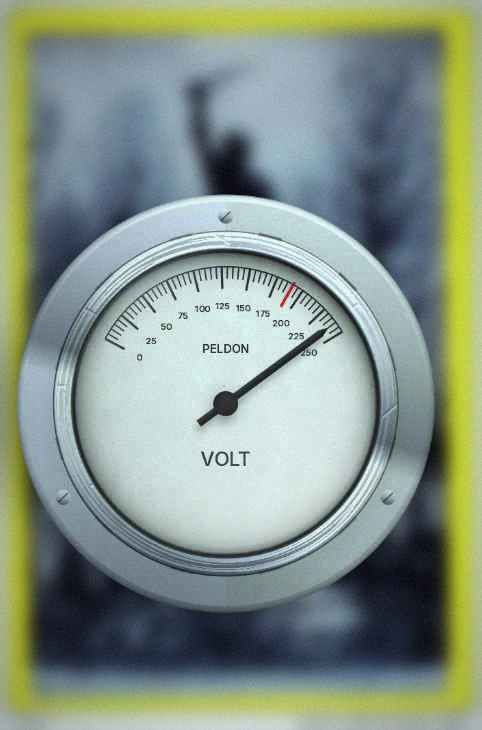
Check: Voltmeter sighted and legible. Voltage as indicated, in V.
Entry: 240 V
